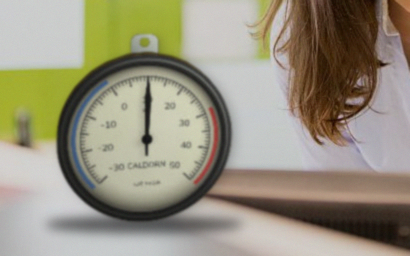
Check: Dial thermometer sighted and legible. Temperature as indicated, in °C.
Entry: 10 °C
